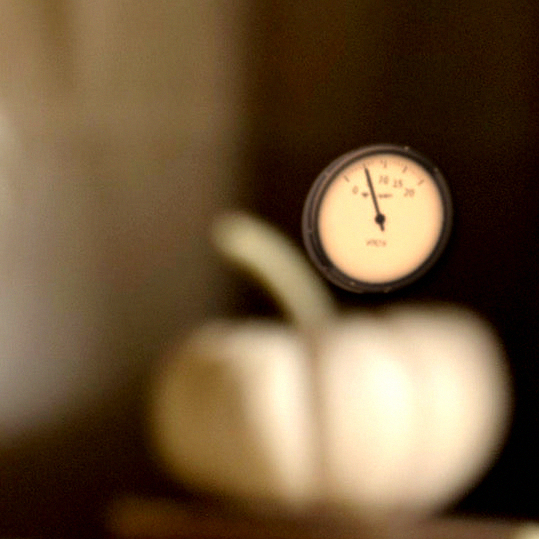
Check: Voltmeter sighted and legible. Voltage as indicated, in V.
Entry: 5 V
